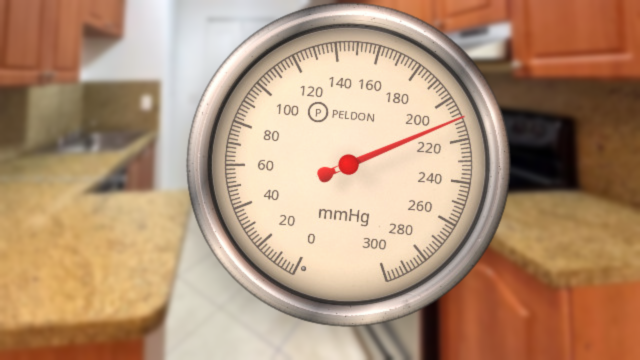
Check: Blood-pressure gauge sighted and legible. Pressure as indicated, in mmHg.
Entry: 210 mmHg
